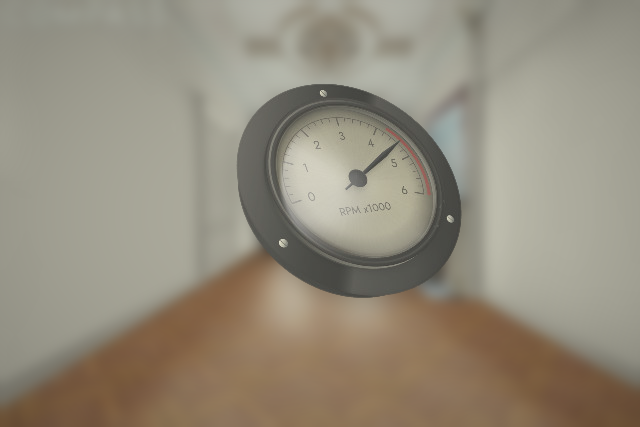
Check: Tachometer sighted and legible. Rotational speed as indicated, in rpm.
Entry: 4600 rpm
